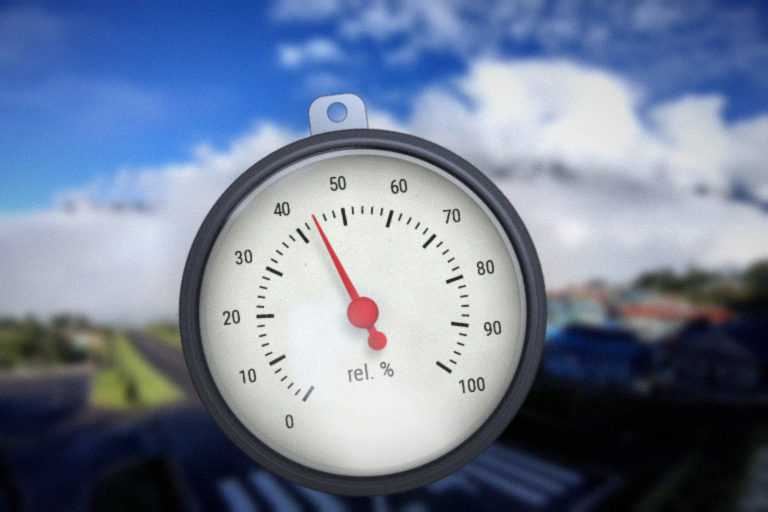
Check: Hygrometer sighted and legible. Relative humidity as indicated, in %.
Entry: 44 %
